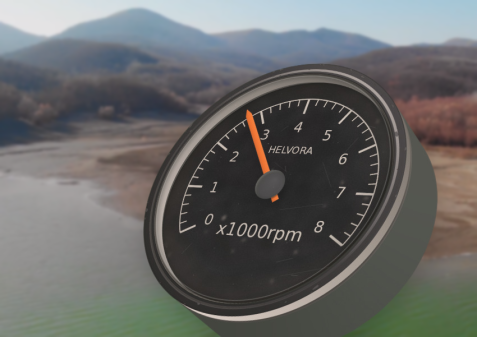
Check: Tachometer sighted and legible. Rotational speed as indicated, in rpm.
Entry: 2800 rpm
